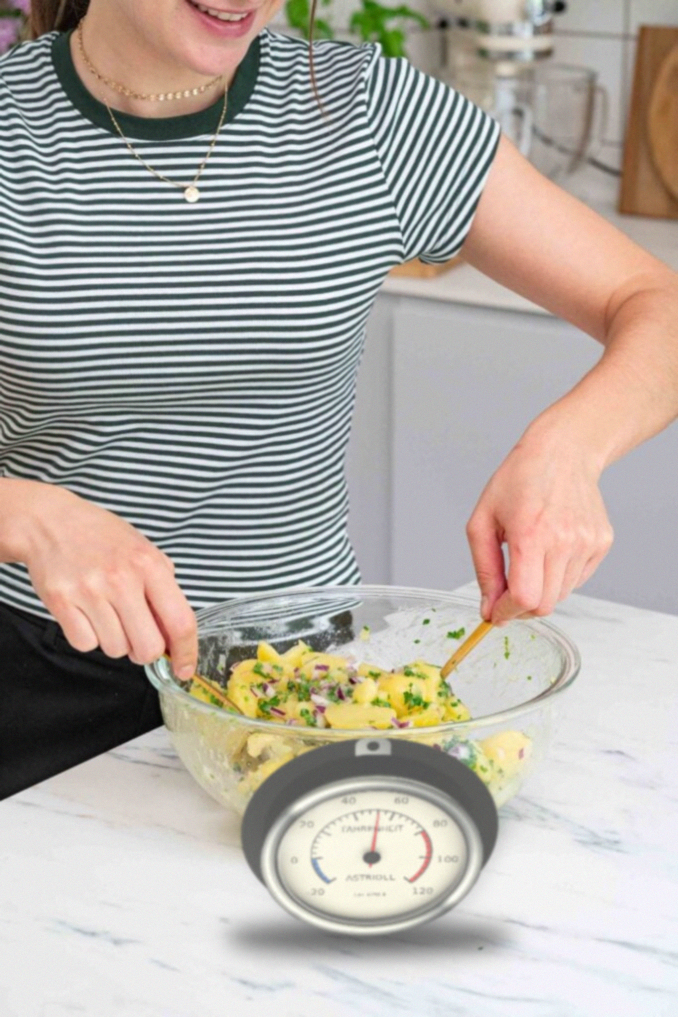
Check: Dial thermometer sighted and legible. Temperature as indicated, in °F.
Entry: 52 °F
